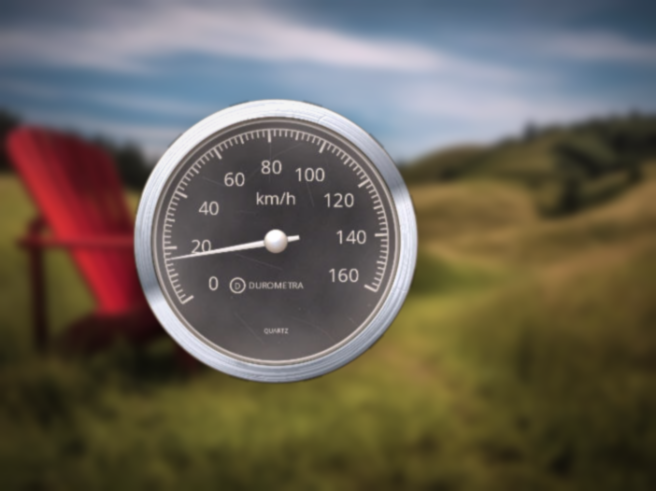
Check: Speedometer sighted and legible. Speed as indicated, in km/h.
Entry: 16 km/h
